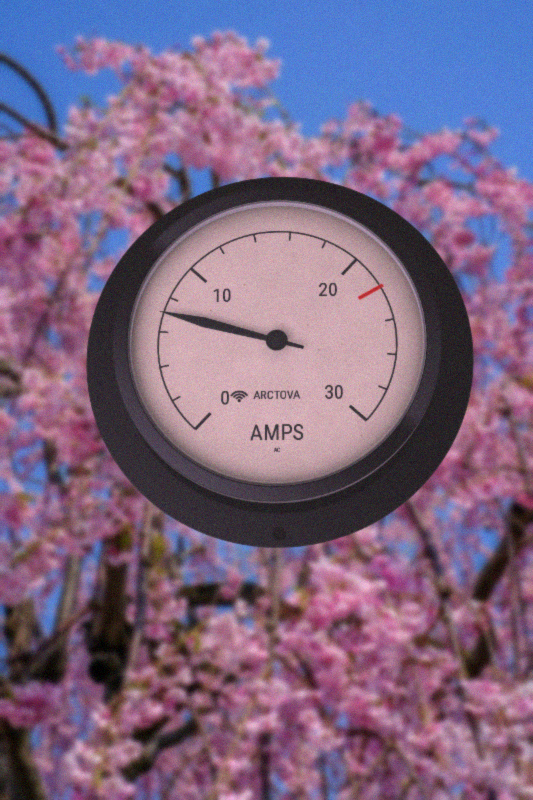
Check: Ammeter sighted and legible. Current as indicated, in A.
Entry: 7 A
